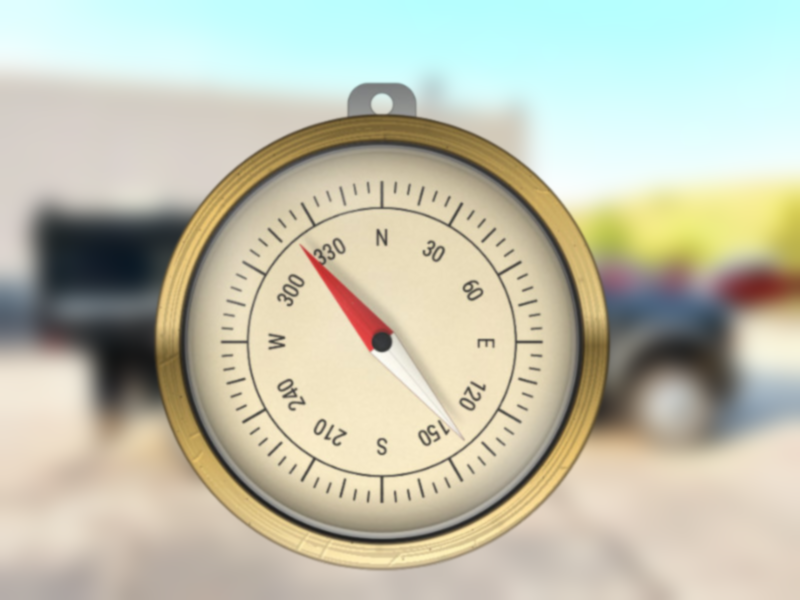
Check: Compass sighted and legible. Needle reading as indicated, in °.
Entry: 320 °
